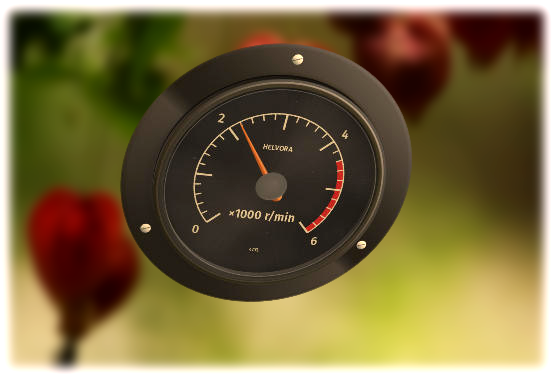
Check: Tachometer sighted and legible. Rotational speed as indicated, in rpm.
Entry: 2200 rpm
